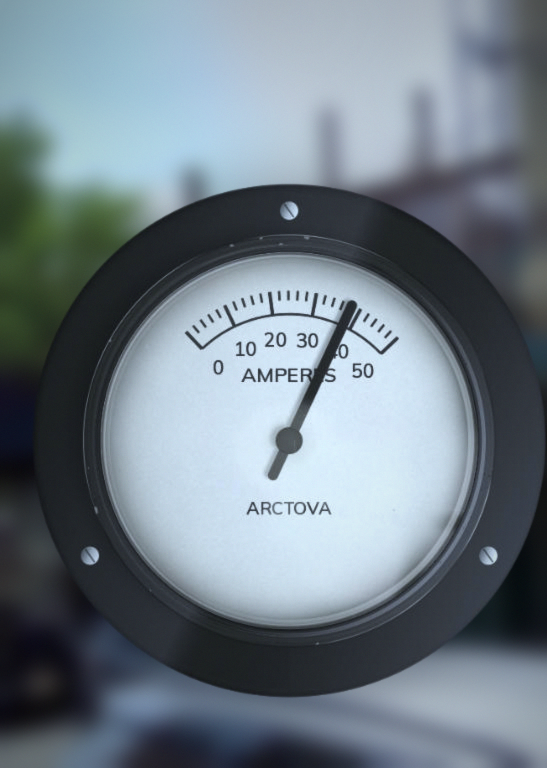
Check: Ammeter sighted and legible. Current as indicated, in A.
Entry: 38 A
